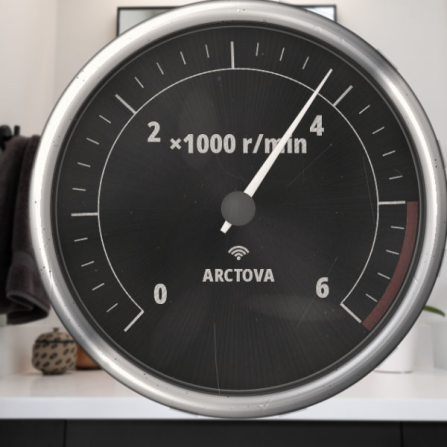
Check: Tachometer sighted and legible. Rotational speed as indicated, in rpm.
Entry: 3800 rpm
